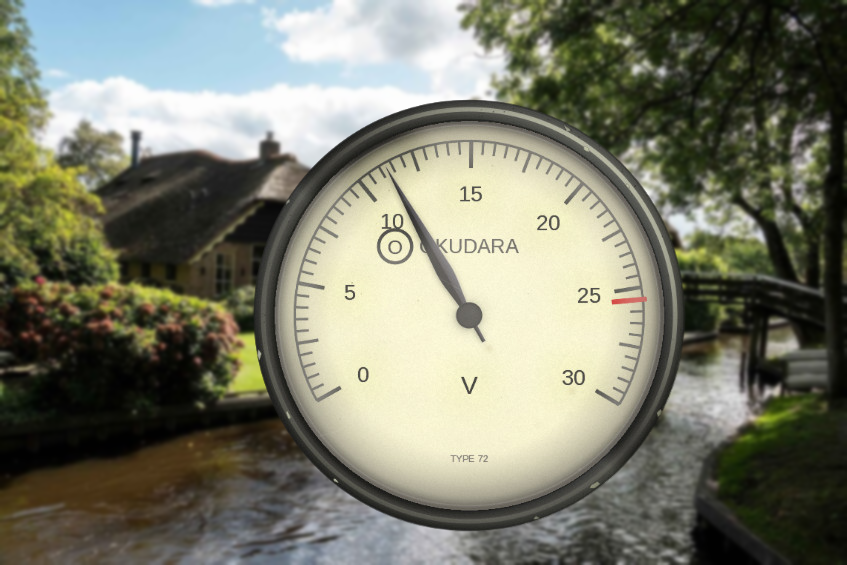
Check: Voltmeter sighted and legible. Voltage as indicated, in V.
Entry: 11.25 V
